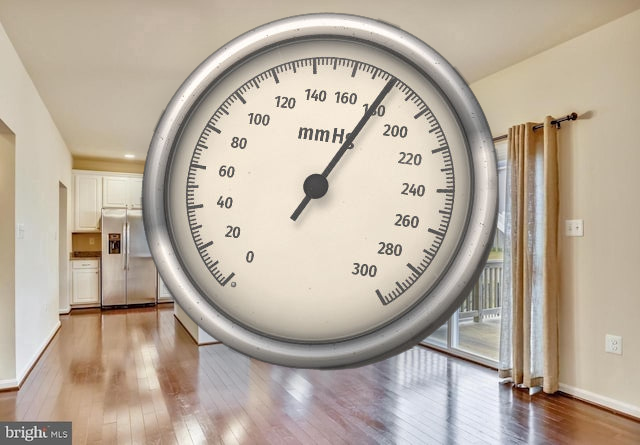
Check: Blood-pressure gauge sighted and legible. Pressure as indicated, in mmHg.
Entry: 180 mmHg
